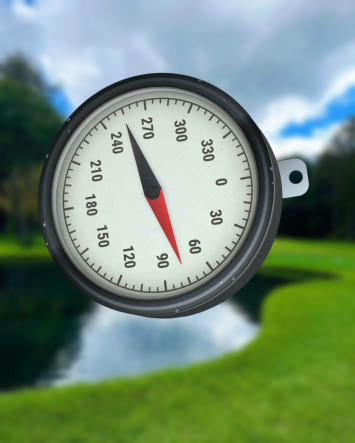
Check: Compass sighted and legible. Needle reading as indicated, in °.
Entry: 75 °
